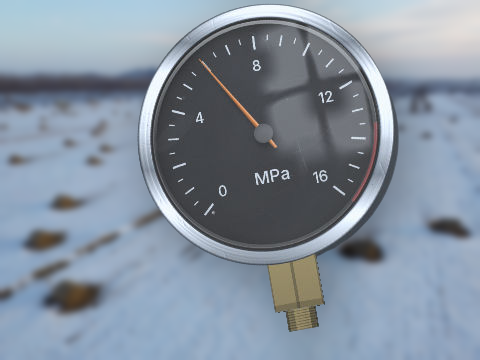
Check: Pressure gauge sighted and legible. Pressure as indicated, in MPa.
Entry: 6 MPa
